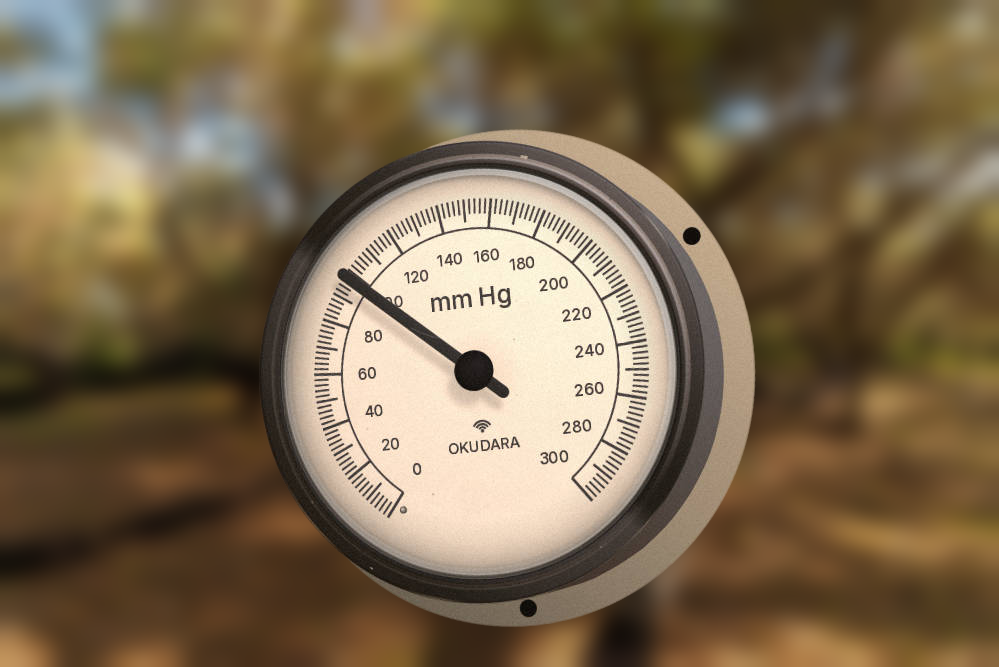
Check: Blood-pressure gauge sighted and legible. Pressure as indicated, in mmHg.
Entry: 98 mmHg
